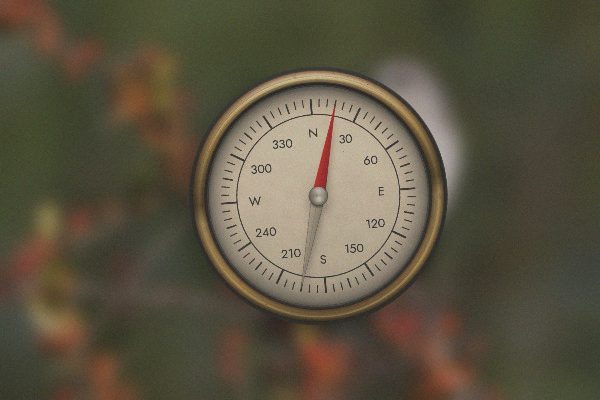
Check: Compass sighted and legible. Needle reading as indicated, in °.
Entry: 15 °
